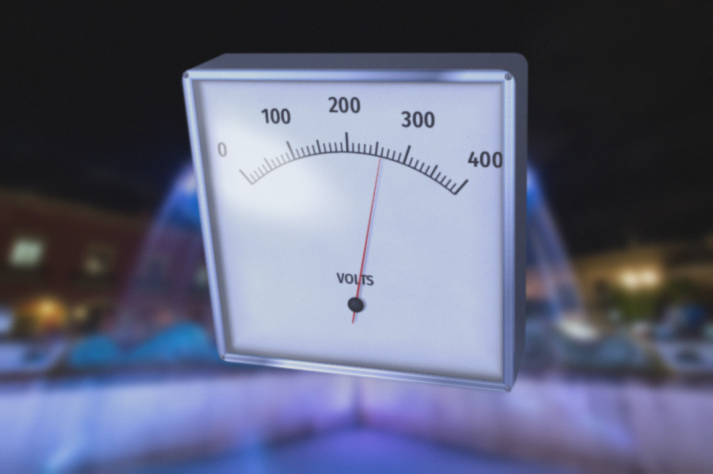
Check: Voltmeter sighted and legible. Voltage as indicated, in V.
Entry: 260 V
